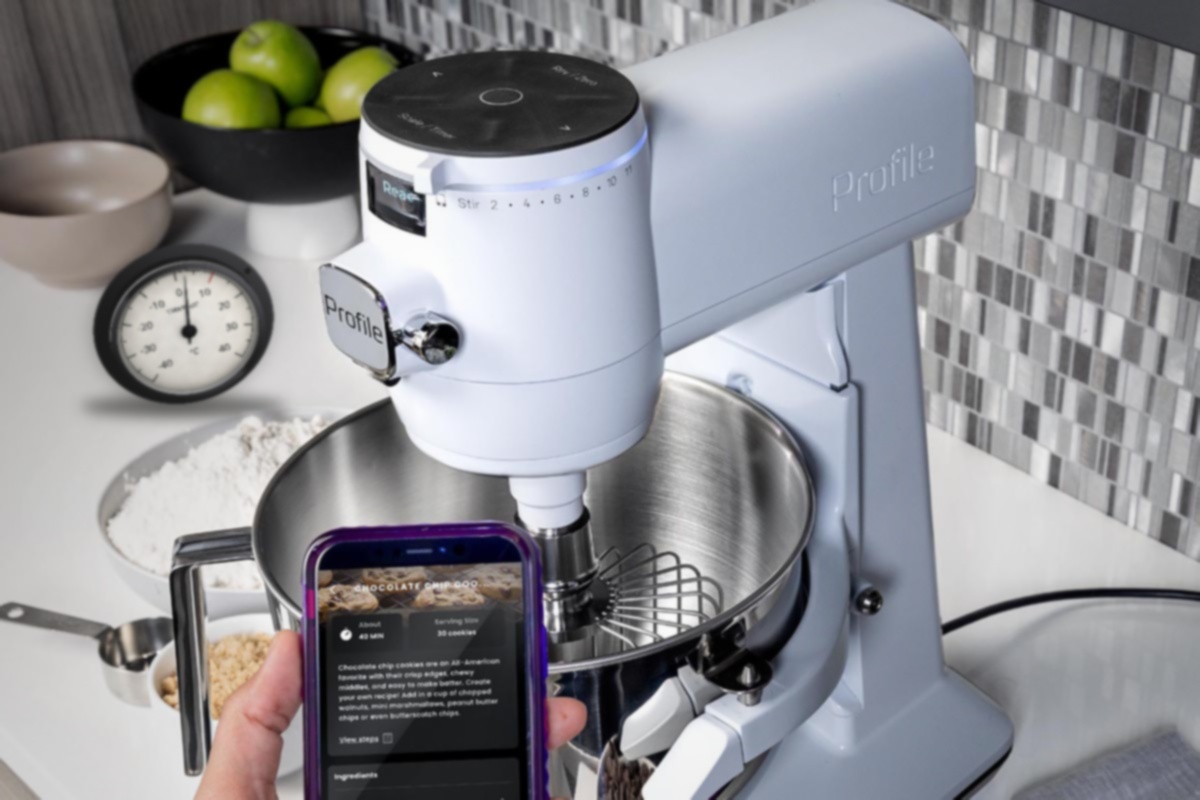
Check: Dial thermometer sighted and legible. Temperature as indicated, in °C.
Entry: 2.5 °C
